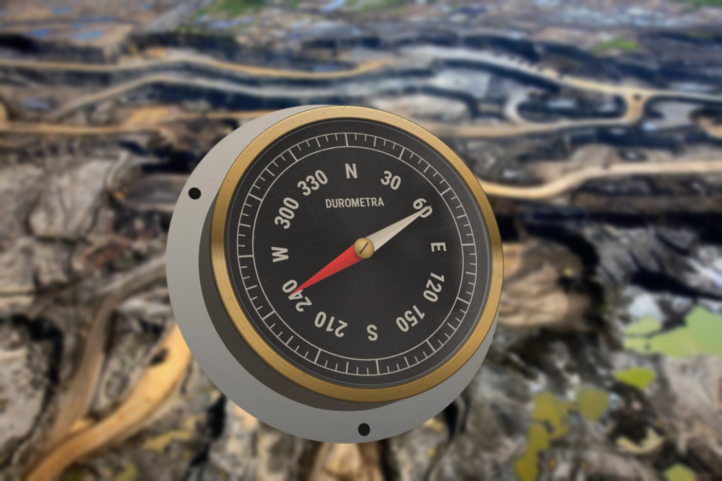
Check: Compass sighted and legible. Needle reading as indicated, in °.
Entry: 242.5 °
